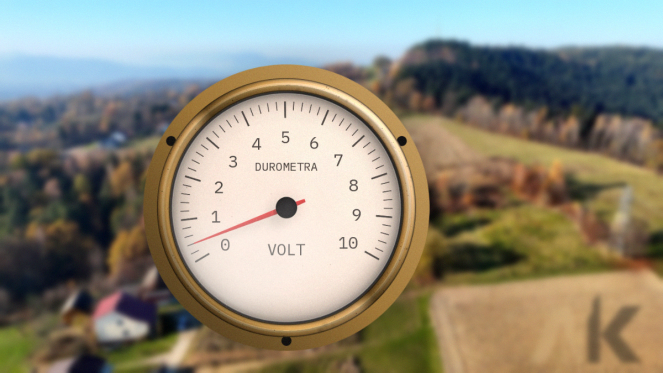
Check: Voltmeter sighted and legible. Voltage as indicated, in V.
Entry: 0.4 V
